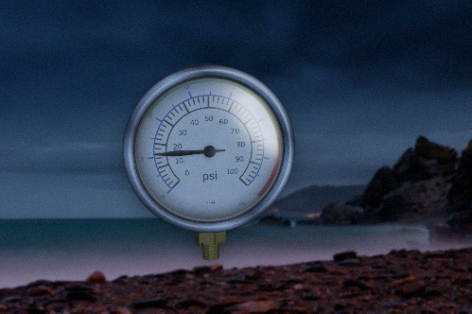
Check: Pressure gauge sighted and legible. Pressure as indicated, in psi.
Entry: 16 psi
